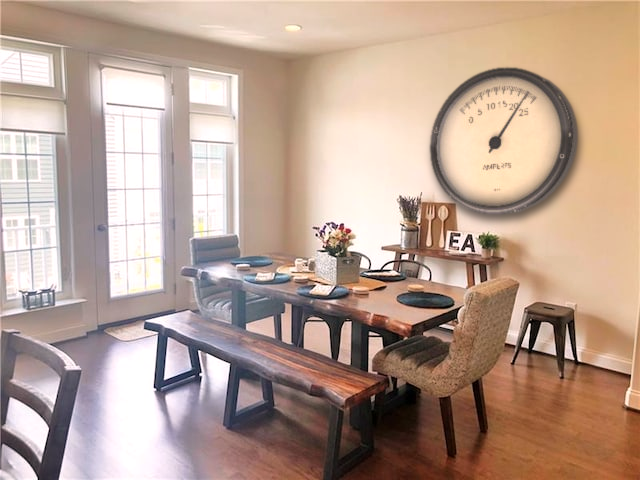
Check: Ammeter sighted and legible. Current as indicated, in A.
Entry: 22.5 A
